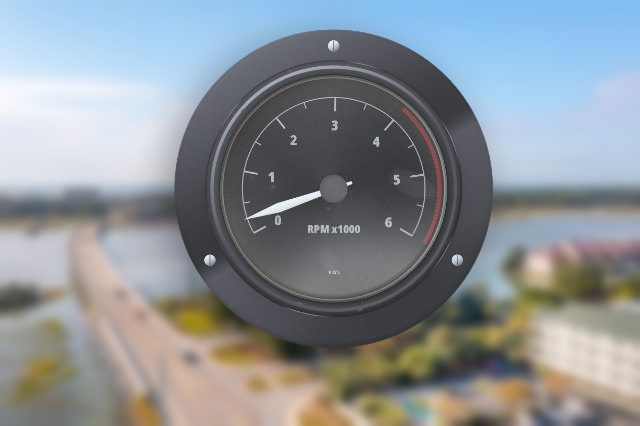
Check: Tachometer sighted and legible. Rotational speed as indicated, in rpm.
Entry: 250 rpm
